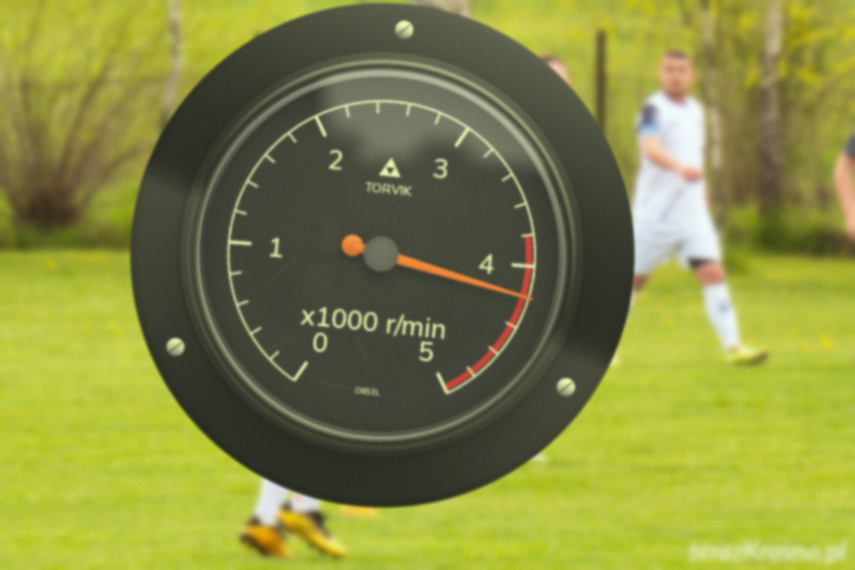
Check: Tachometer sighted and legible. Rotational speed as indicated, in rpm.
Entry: 4200 rpm
